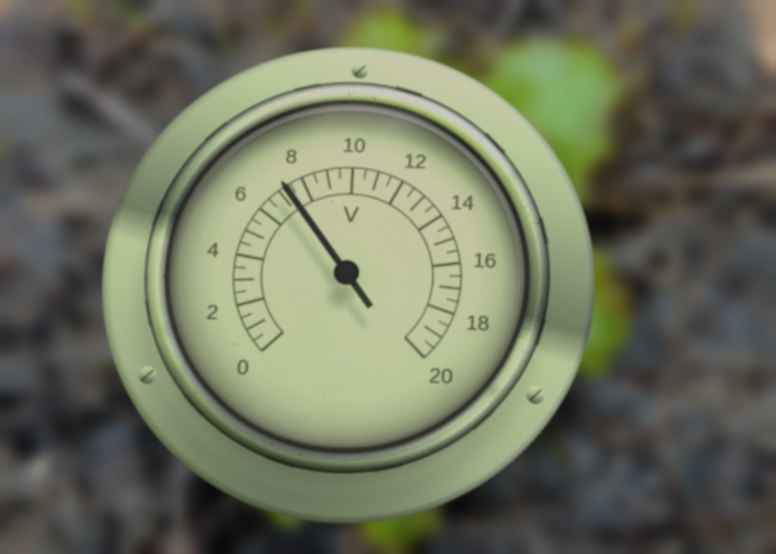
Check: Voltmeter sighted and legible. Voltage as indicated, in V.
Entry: 7.25 V
